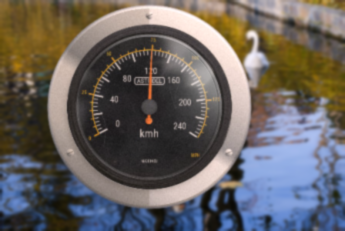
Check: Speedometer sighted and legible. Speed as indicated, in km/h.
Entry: 120 km/h
